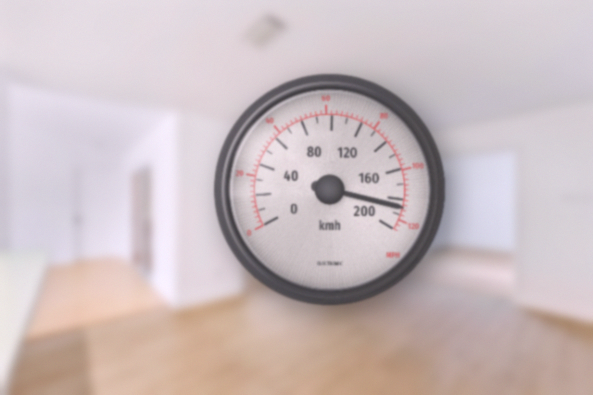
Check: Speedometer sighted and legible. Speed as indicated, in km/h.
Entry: 185 km/h
